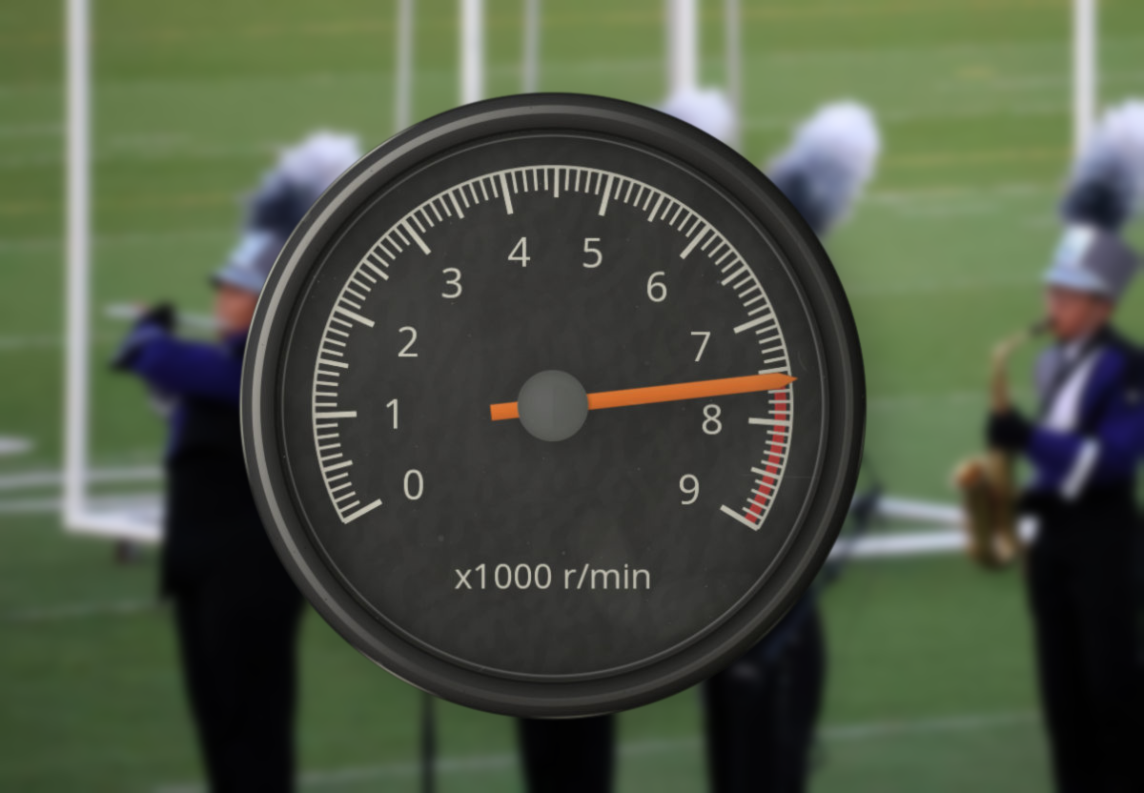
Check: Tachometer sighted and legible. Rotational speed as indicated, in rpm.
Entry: 7600 rpm
